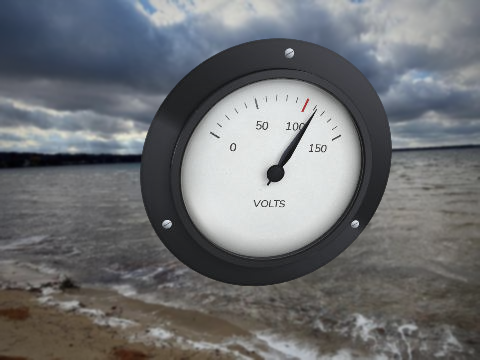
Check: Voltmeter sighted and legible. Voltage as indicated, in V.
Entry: 110 V
